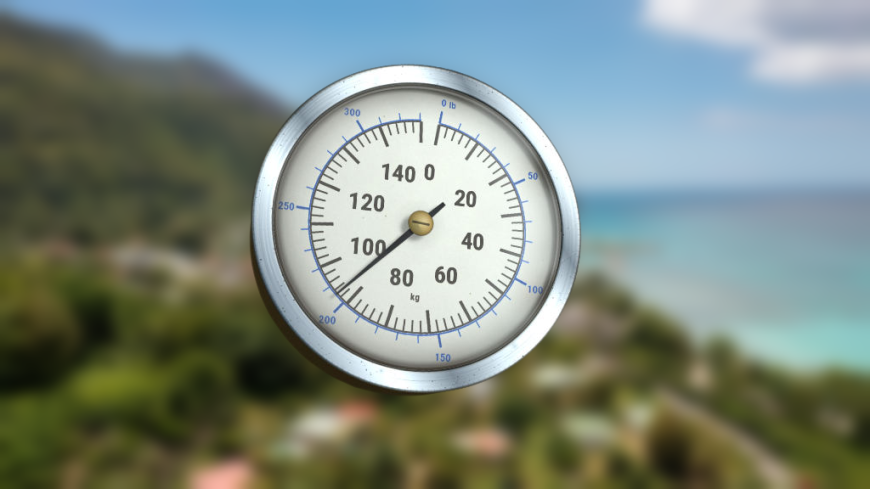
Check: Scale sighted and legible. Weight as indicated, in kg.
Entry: 93 kg
